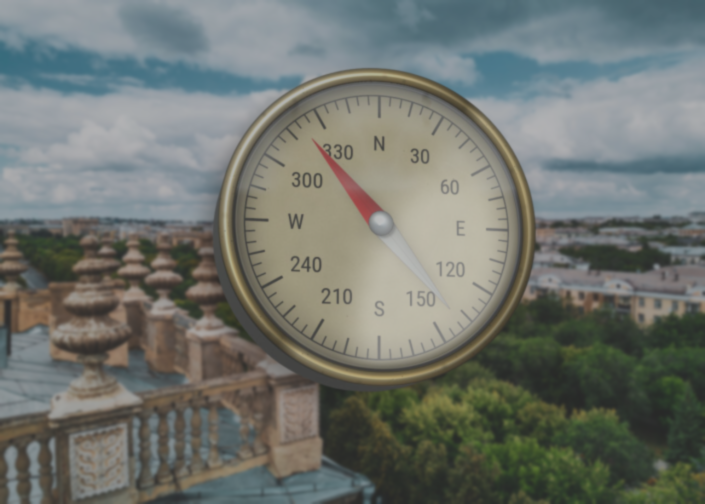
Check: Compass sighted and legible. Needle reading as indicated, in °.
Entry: 320 °
